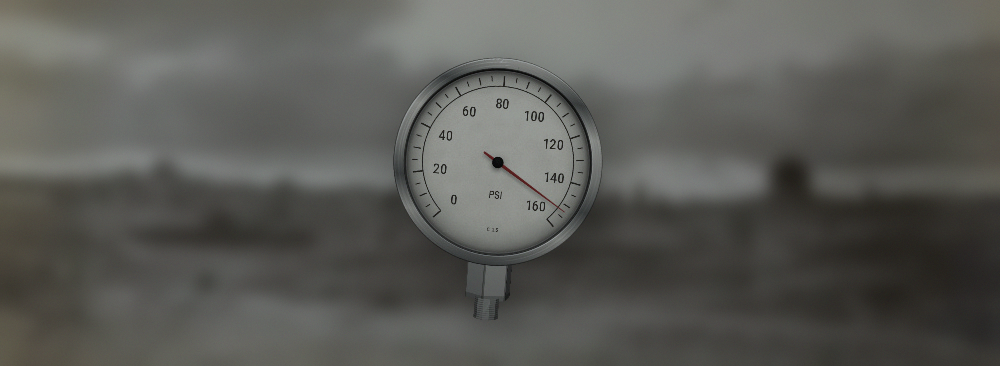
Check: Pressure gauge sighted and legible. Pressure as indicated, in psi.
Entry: 152.5 psi
